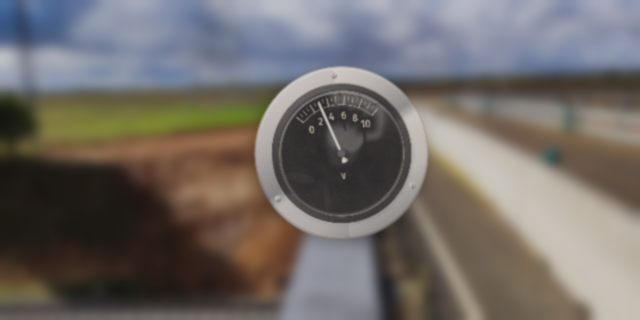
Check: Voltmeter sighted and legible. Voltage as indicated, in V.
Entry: 3 V
